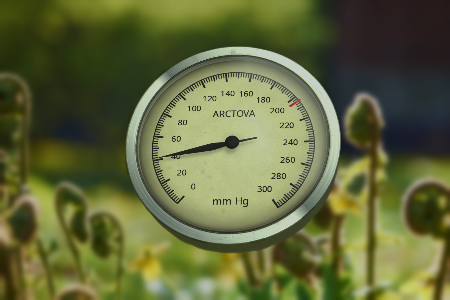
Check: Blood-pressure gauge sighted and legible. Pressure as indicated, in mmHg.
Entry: 40 mmHg
